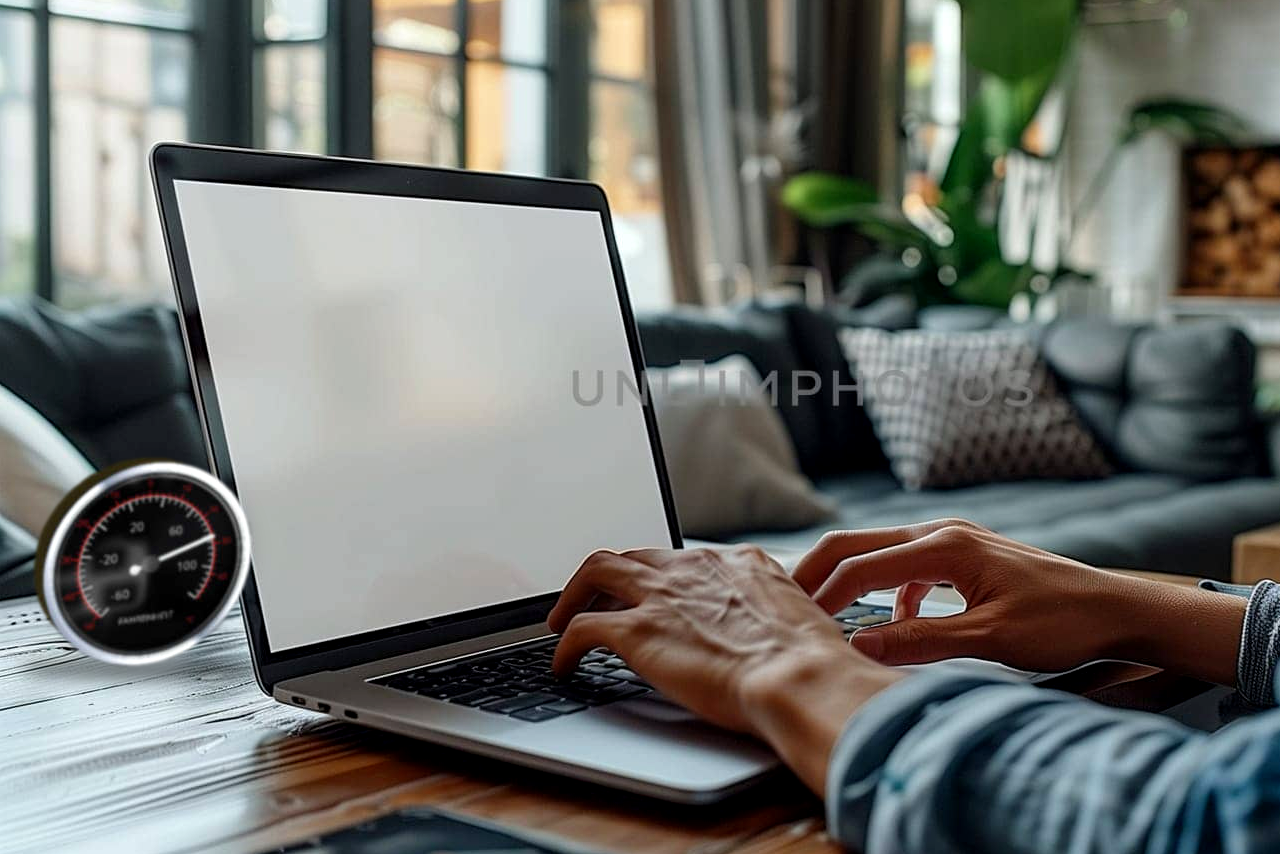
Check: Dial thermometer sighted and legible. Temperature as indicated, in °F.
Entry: 80 °F
